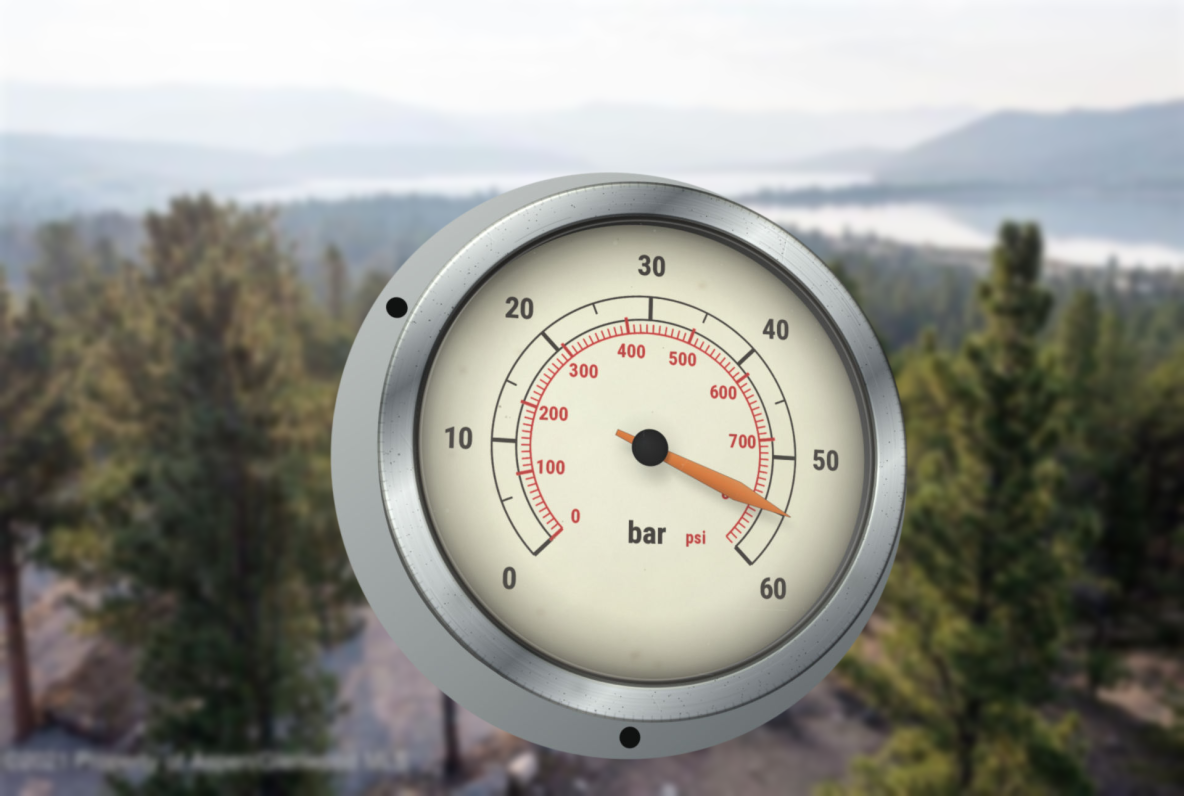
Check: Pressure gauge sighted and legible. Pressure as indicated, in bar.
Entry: 55 bar
